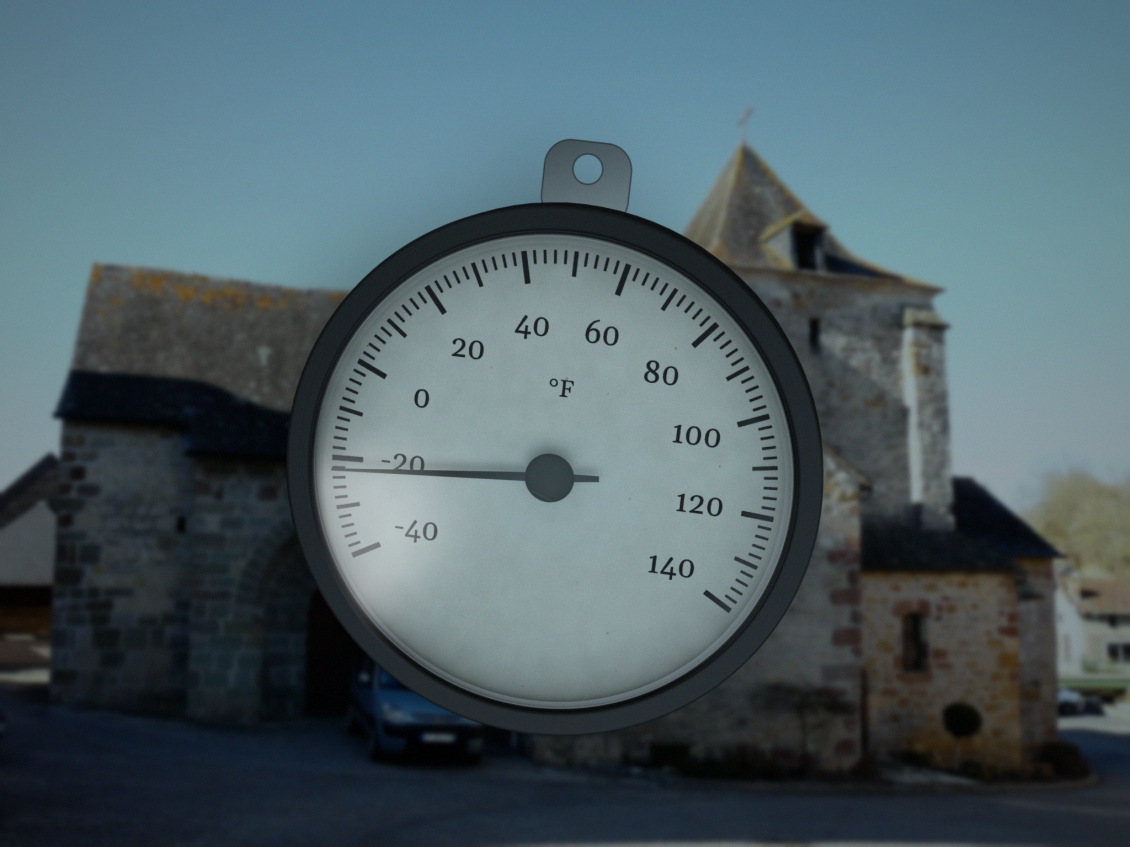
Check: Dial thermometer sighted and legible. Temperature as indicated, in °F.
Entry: -22 °F
